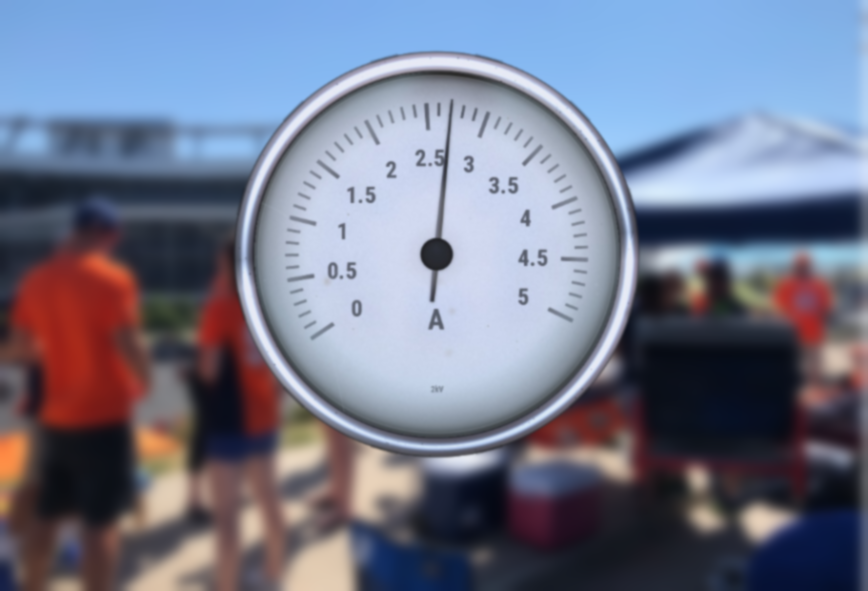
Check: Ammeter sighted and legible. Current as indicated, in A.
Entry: 2.7 A
